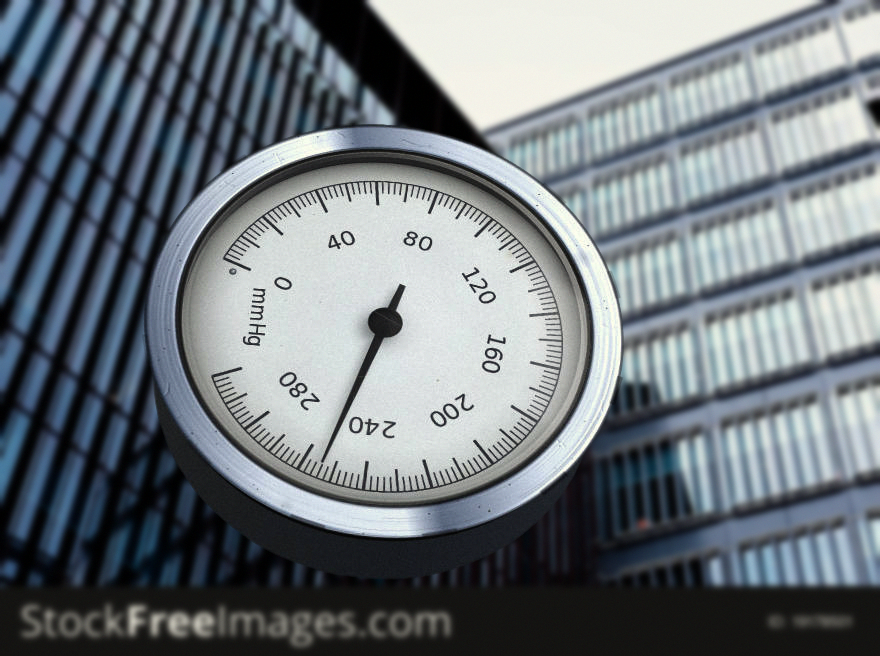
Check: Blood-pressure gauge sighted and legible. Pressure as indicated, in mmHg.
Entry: 254 mmHg
